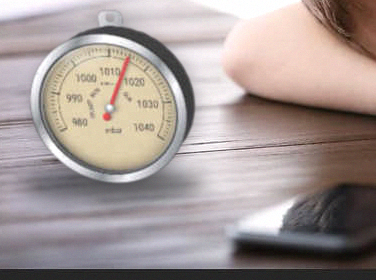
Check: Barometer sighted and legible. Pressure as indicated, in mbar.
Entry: 1015 mbar
